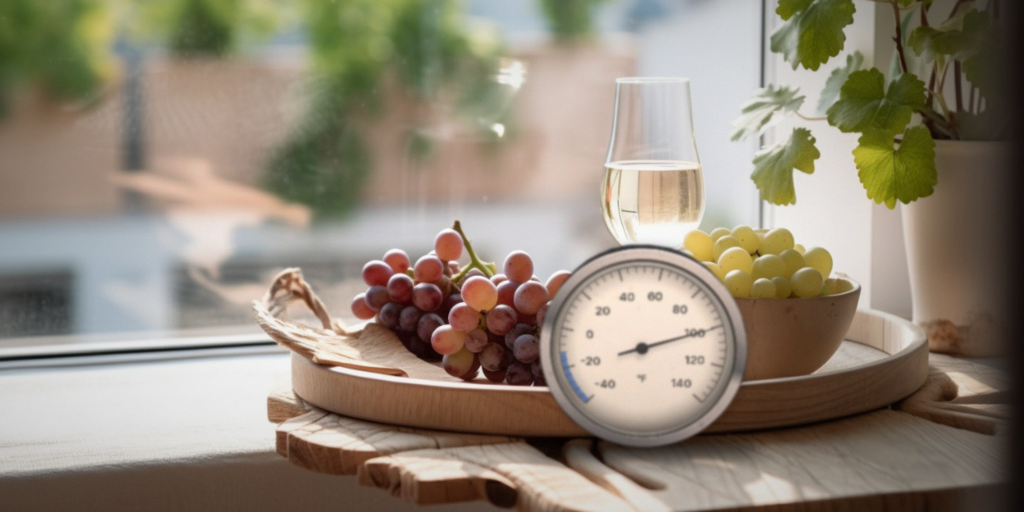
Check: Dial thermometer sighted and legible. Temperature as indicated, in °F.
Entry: 100 °F
